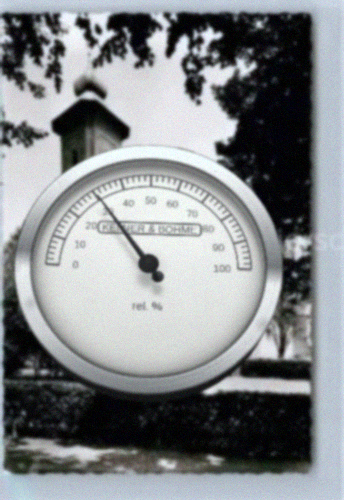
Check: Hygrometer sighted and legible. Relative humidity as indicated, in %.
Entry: 30 %
